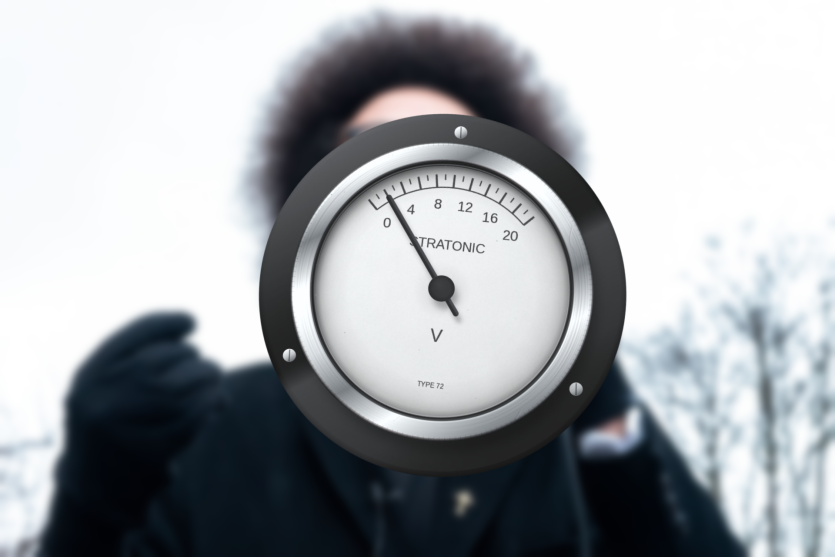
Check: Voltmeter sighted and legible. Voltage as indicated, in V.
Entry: 2 V
